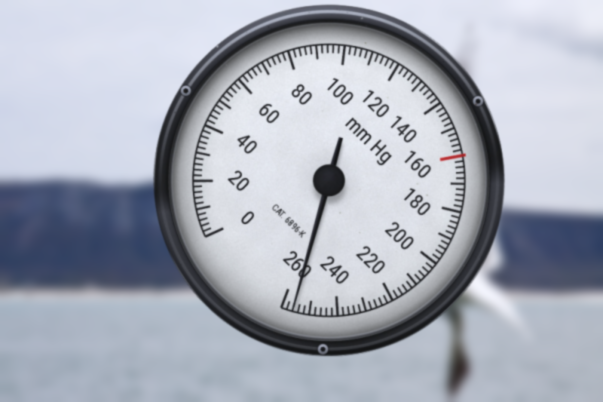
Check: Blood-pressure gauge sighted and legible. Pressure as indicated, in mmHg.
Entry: 256 mmHg
